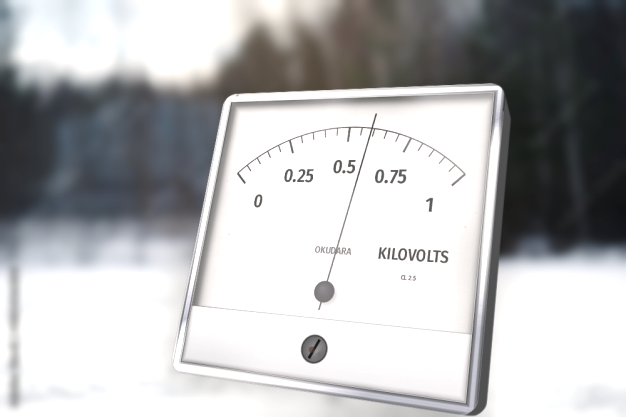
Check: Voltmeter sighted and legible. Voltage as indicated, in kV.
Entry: 0.6 kV
